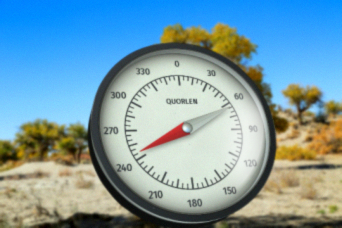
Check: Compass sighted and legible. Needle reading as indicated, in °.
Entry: 245 °
